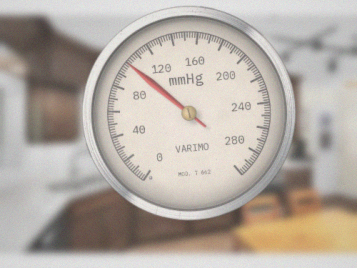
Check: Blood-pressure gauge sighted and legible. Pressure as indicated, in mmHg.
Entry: 100 mmHg
